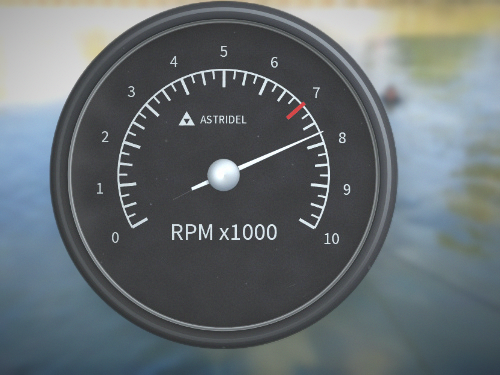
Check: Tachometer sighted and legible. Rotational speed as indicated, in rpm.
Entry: 7750 rpm
